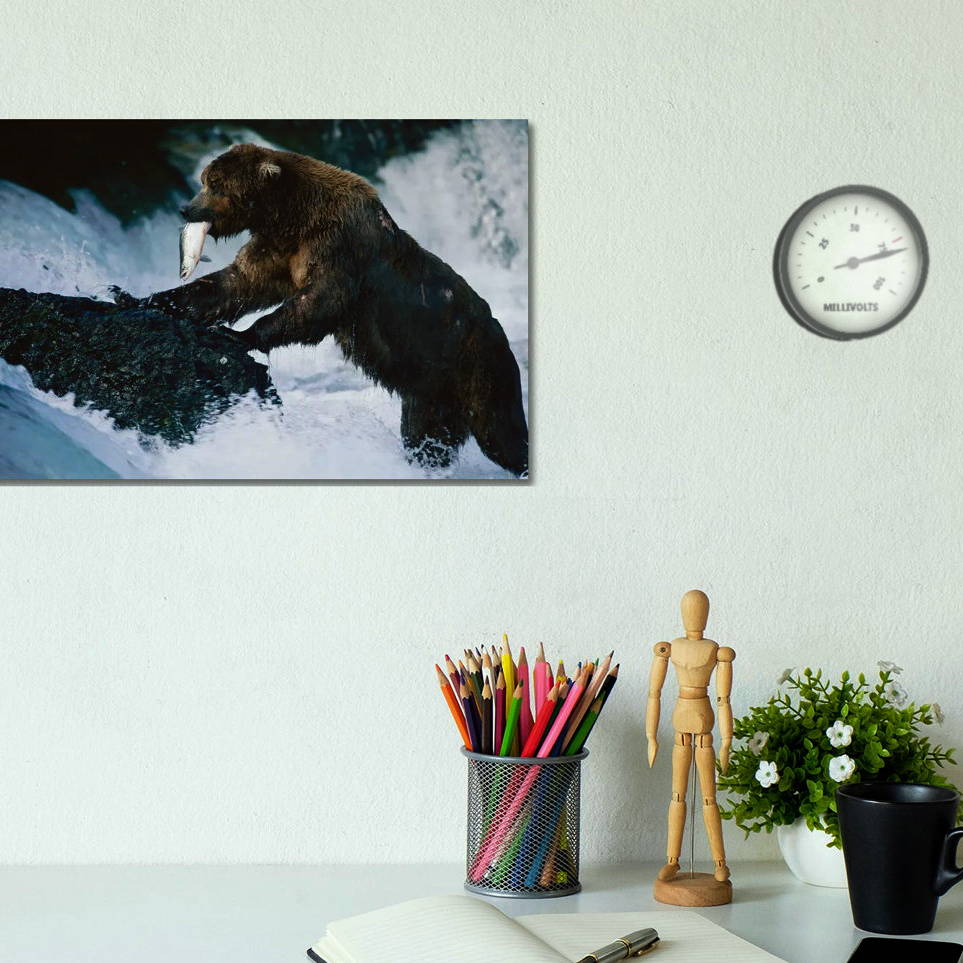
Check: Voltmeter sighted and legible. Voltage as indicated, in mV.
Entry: 80 mV
